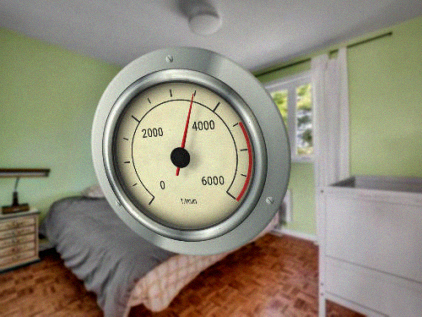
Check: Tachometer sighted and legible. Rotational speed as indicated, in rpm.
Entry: 3500 rpm
